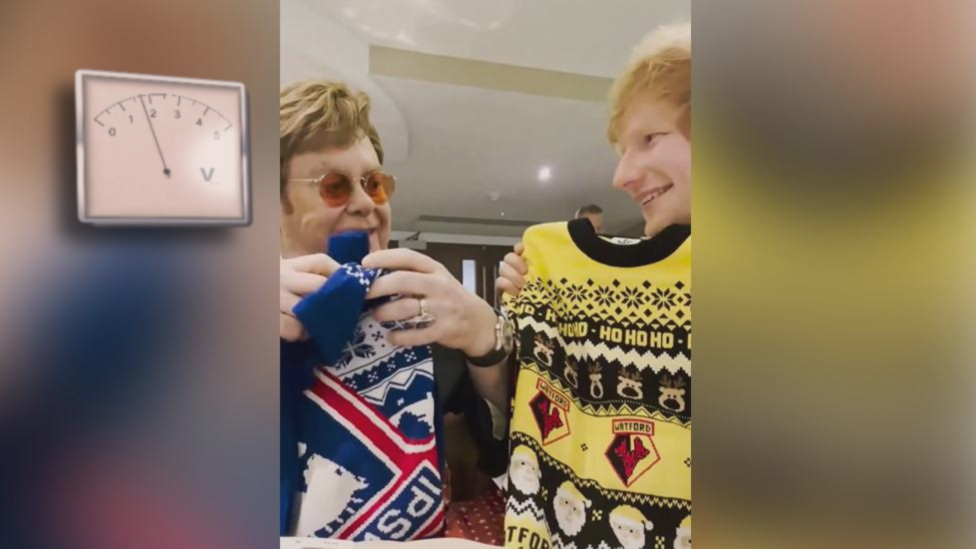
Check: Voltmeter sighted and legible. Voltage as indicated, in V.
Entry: 1.75 V
